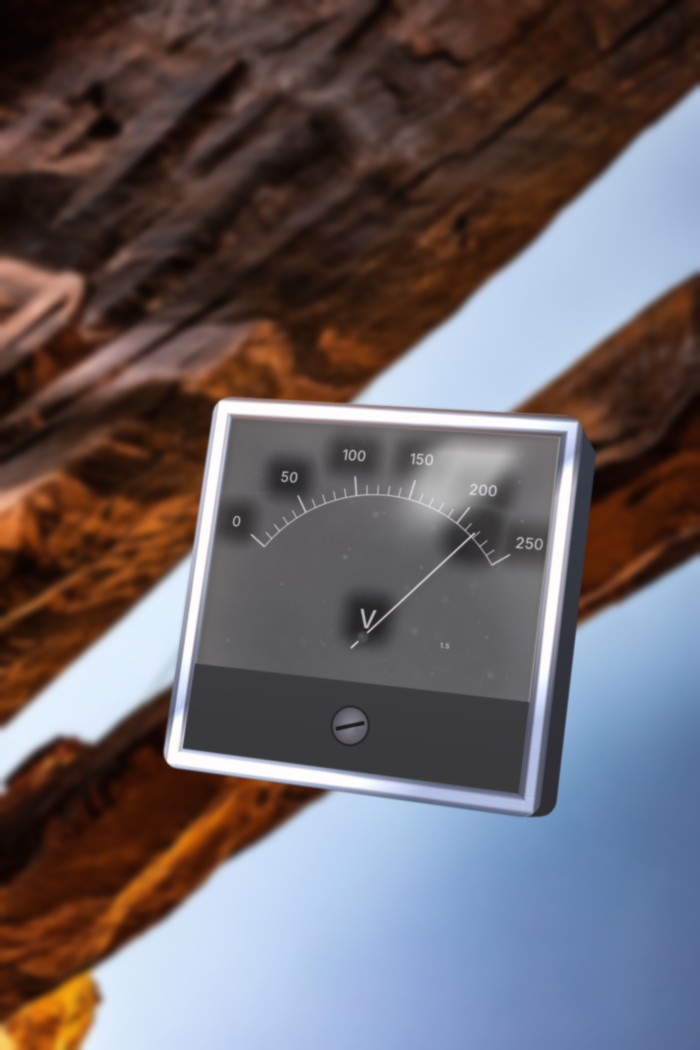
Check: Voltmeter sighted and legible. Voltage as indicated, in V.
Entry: 220 V
